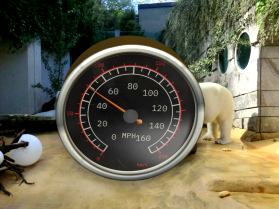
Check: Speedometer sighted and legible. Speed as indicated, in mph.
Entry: 50 mph
